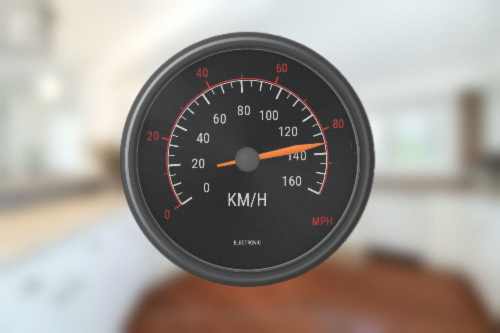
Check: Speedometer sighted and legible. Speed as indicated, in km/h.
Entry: 135 km/h
